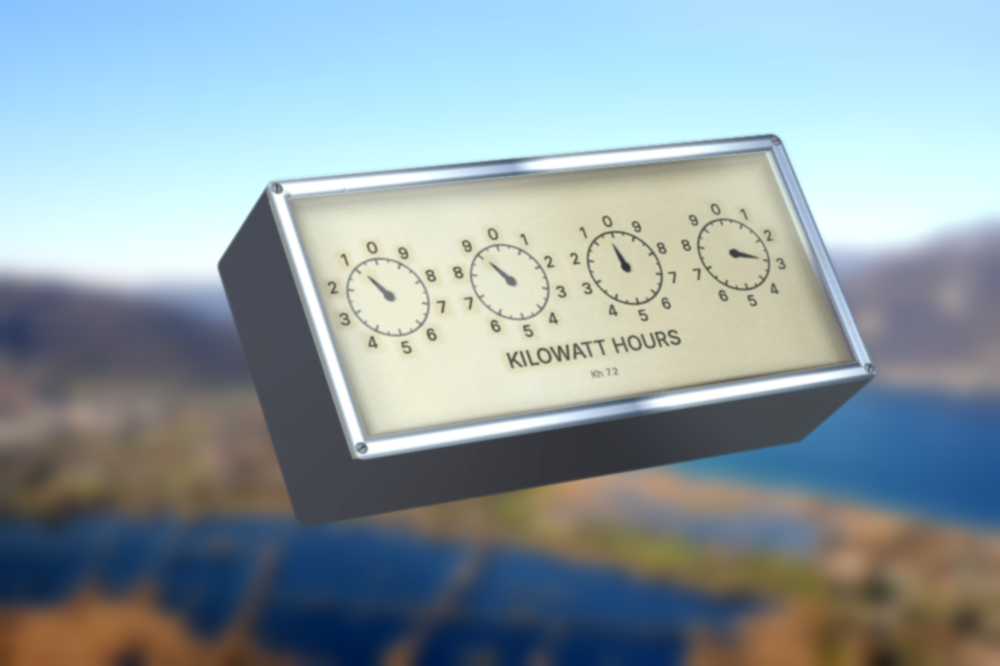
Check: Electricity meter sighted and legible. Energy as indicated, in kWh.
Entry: 903 kWh
